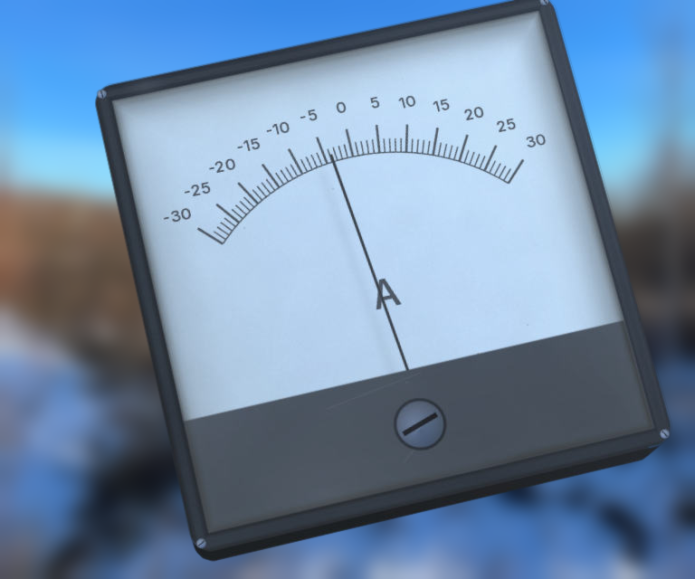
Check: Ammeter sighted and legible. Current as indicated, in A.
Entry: -4 A
